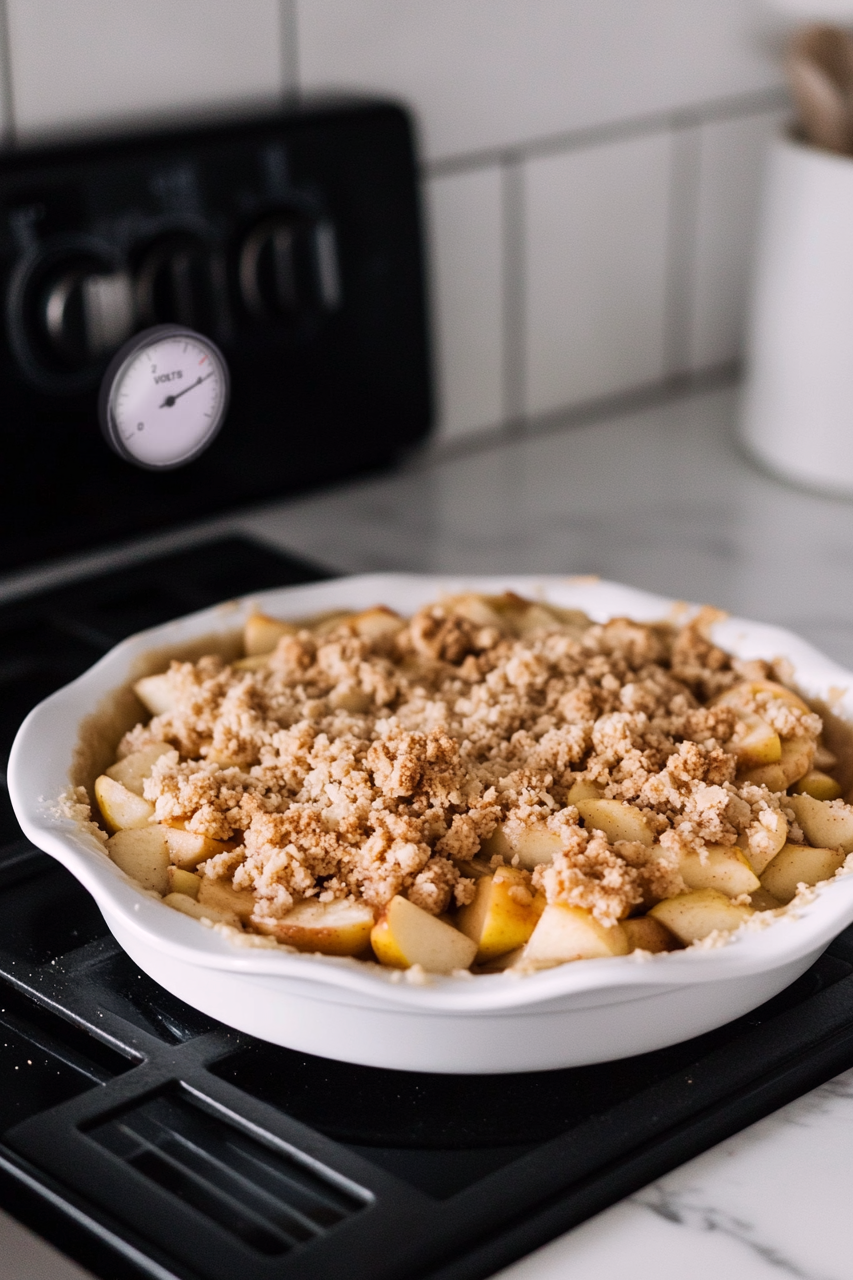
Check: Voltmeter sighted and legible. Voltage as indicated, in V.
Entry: 4 V
